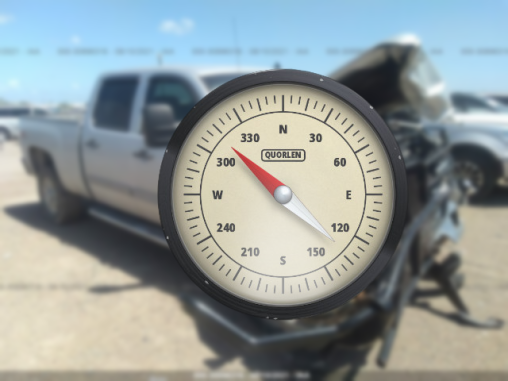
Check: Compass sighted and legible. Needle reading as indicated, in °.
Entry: 312.5 °
